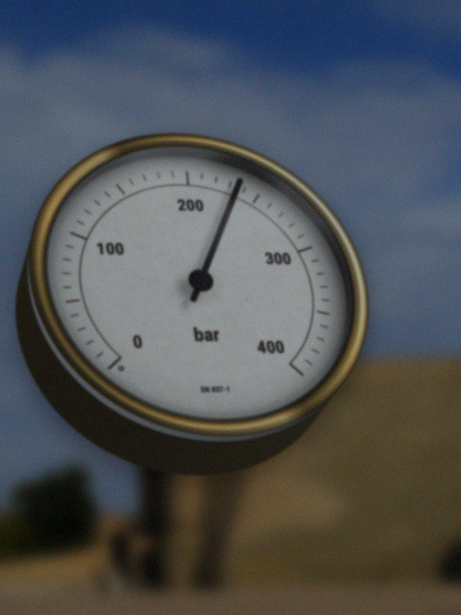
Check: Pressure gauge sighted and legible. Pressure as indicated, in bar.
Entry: 235 bar
